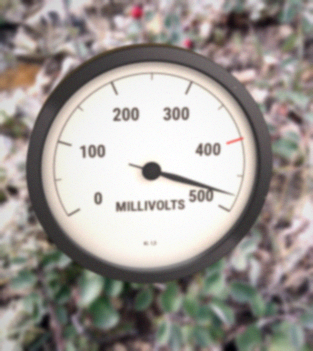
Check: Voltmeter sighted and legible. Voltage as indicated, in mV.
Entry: 475 mV
